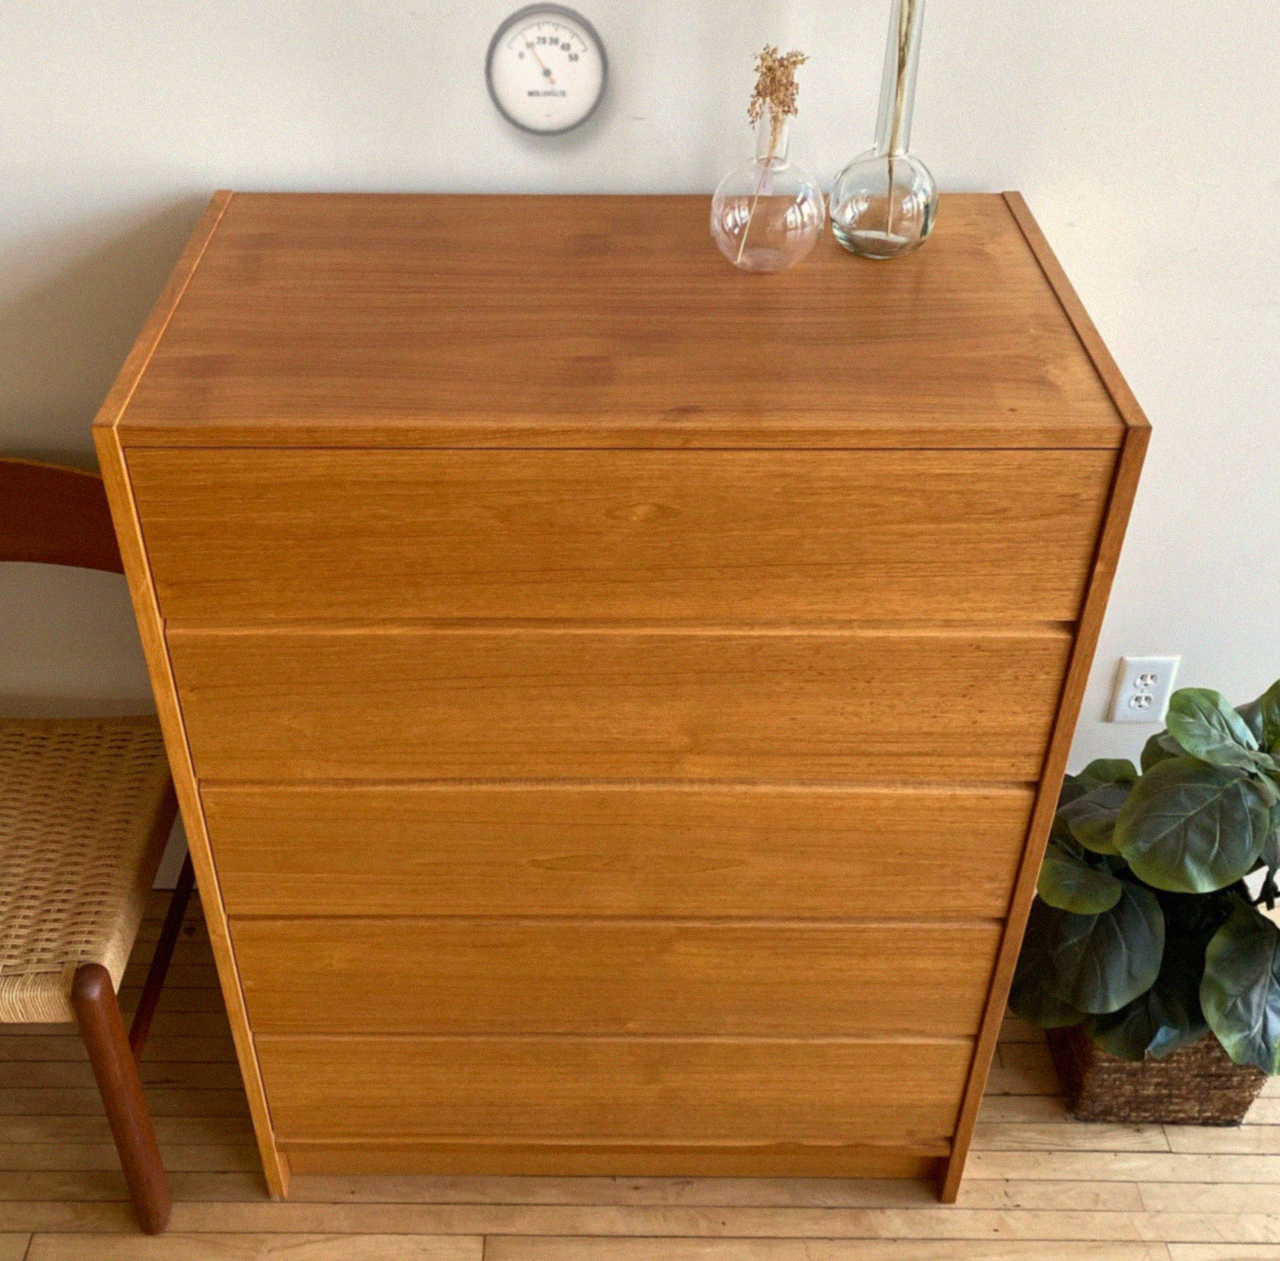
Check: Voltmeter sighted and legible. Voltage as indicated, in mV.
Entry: 10 mV
